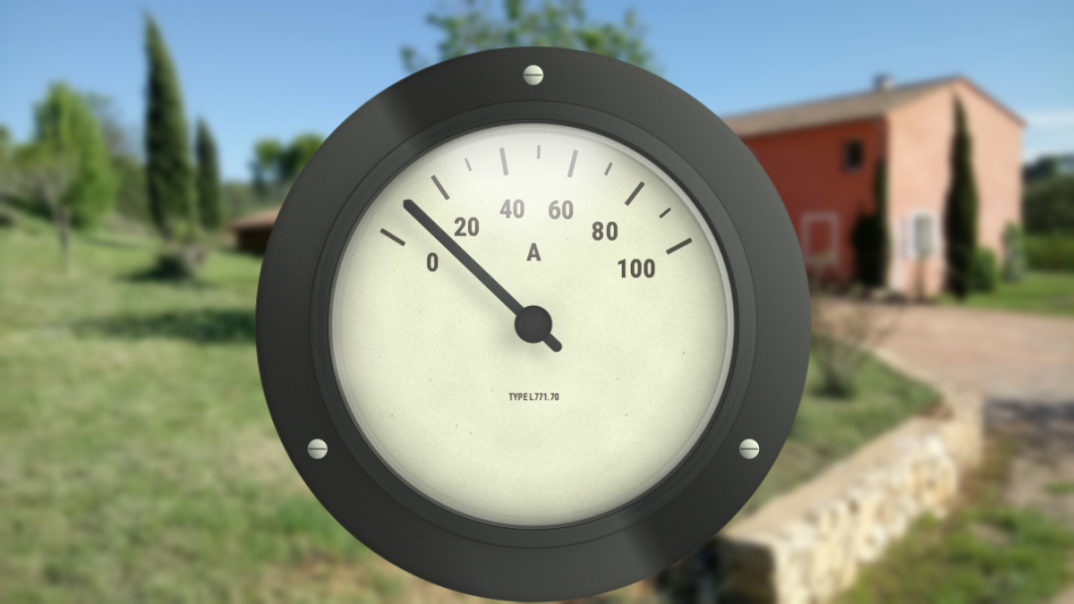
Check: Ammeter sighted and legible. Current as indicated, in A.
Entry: 10 A
